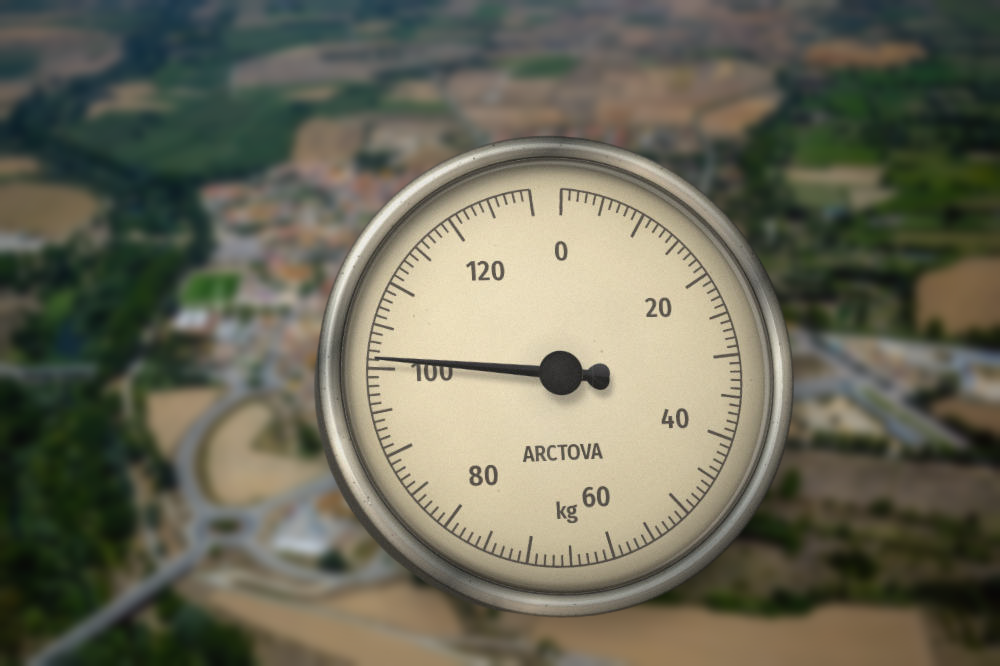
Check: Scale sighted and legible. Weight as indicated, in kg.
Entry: 101 kg
